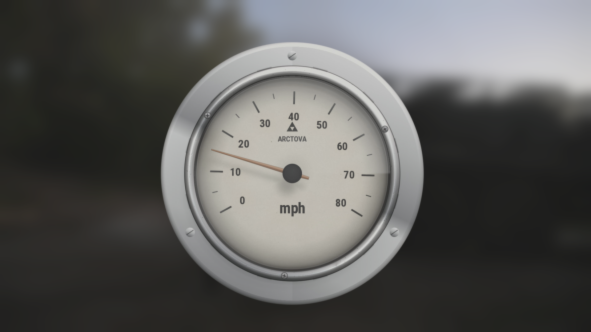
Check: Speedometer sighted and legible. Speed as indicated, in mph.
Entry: 15 mph
